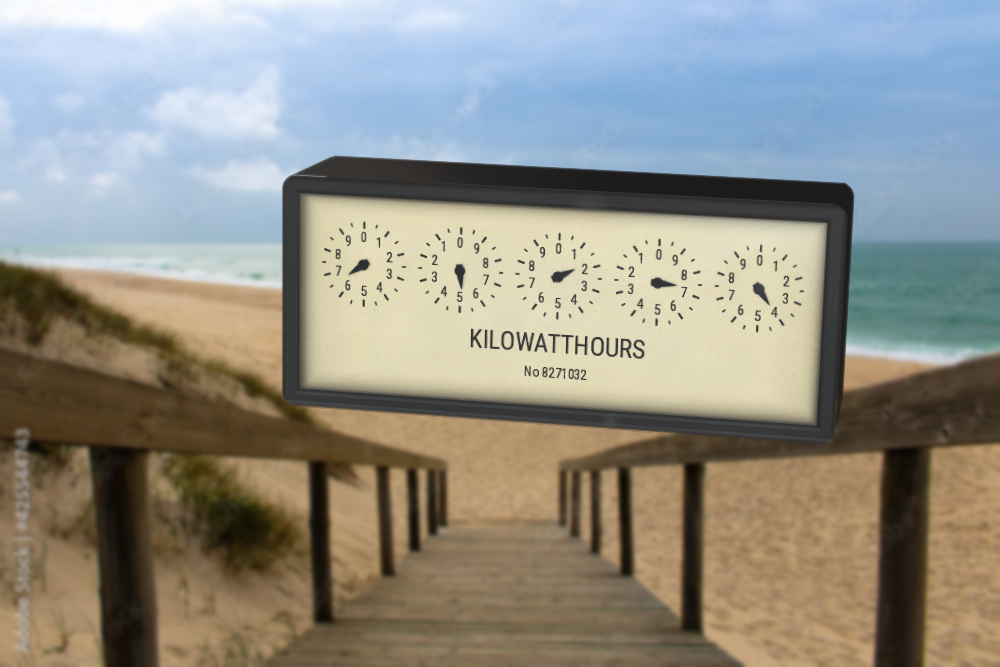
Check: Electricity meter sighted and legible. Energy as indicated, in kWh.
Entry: 65174 kWh
